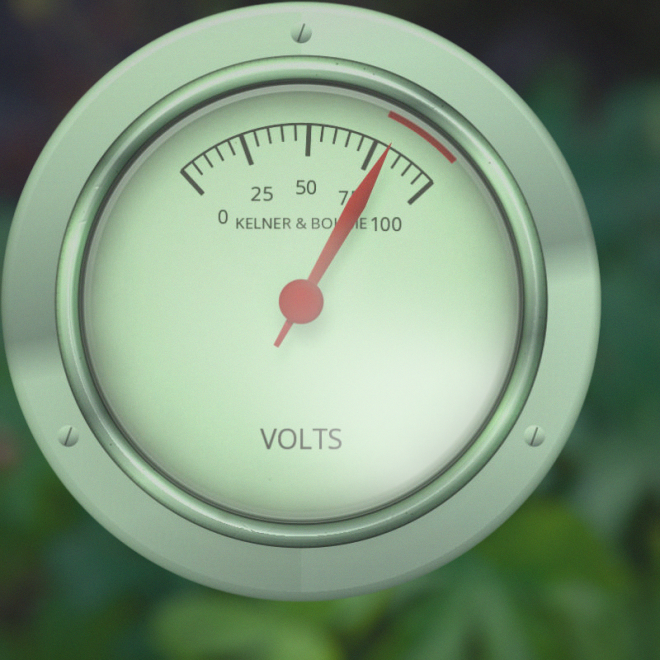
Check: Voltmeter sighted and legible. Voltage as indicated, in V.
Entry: 80 V
